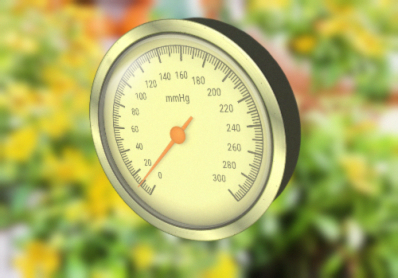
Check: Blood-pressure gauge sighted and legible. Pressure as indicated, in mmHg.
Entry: 10 mmHg
